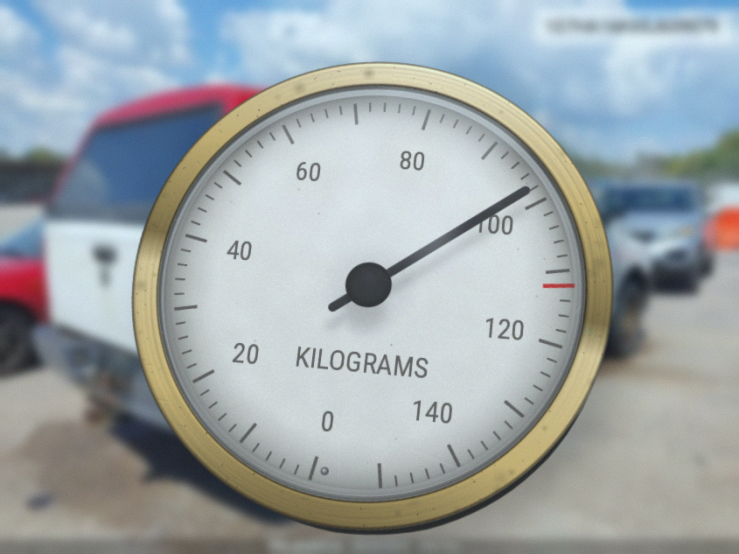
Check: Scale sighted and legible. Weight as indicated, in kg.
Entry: 98 kg
